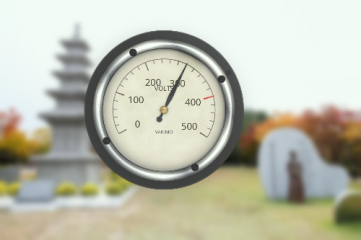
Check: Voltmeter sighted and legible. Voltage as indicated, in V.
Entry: 300 V
